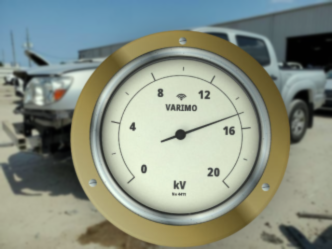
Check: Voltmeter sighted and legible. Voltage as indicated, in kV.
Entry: 15 kV
